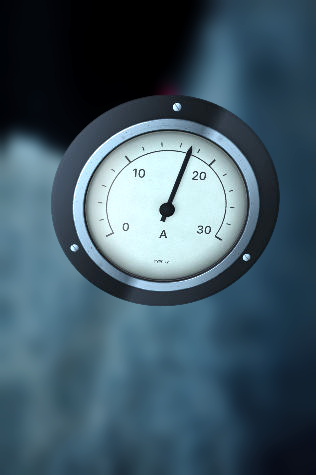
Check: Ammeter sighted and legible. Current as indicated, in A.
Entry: 17 A
